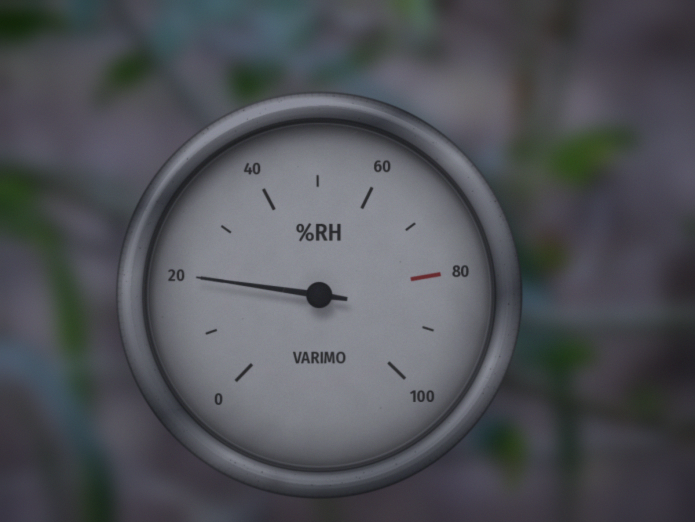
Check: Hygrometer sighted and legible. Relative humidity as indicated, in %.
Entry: 20 %
